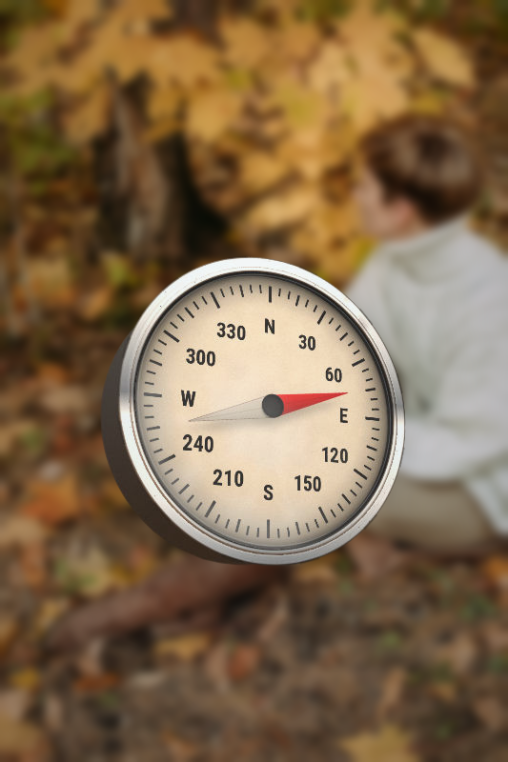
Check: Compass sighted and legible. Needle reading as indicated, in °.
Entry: 75 °
